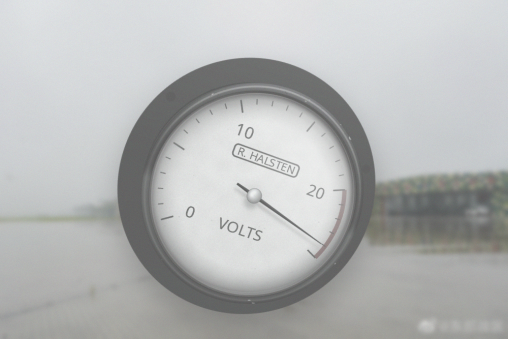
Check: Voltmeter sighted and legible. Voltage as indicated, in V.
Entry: 24 V
